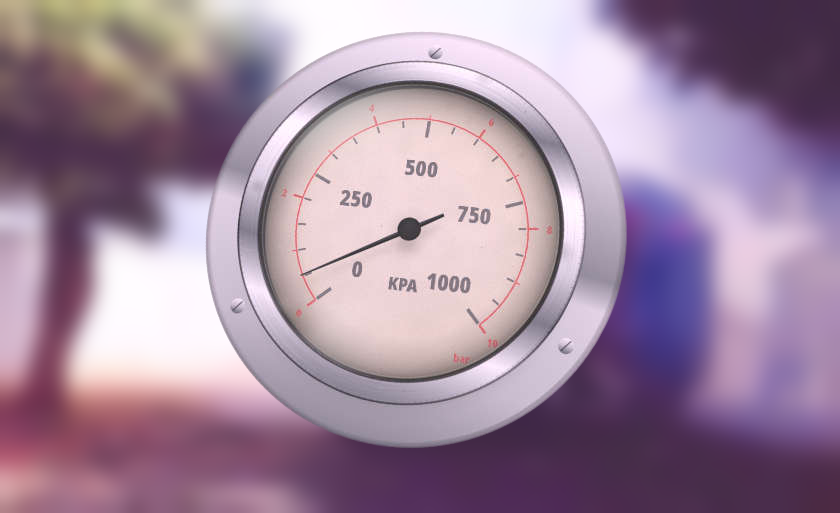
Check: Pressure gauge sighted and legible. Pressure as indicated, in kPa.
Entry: 50 kPa
